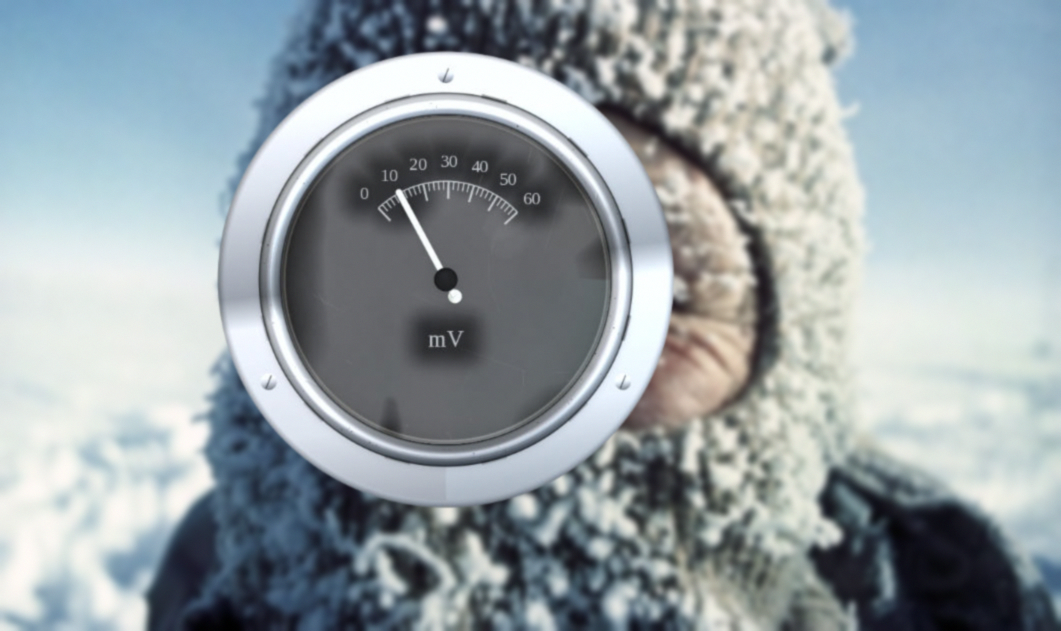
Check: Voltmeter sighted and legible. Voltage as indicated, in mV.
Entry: 10 mV
